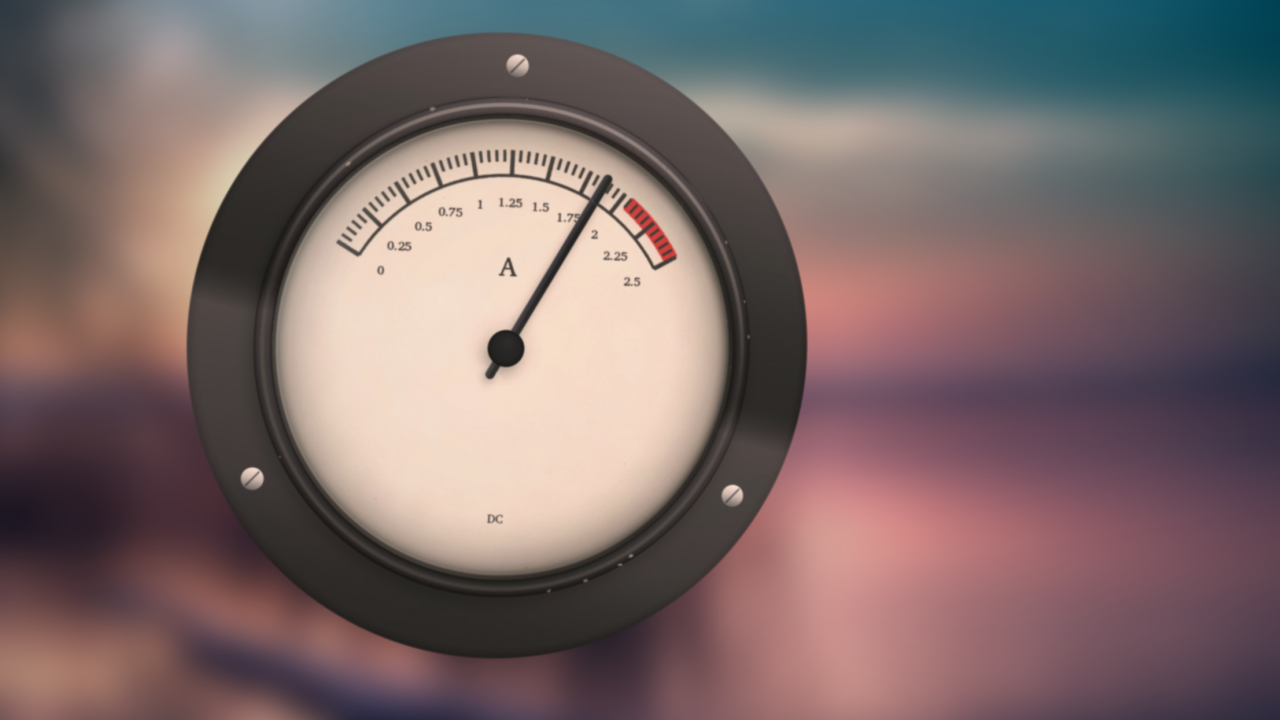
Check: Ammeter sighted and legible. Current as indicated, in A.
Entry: 1.85 A
